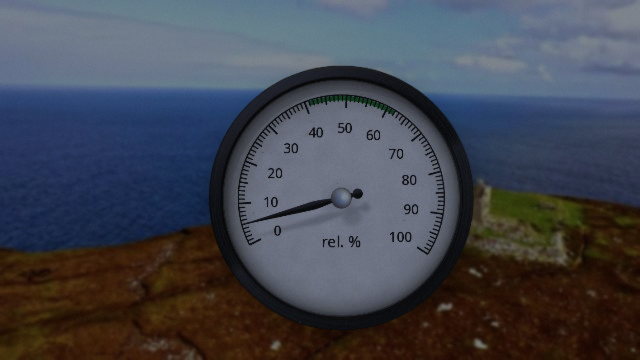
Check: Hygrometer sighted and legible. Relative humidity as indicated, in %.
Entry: 5 %
